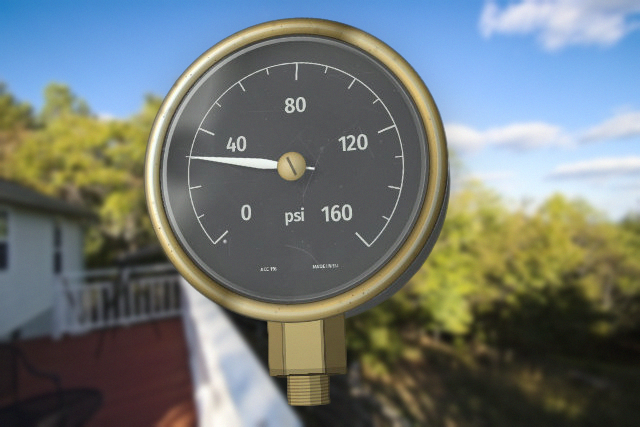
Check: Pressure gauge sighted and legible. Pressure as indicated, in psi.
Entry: 30 psi
